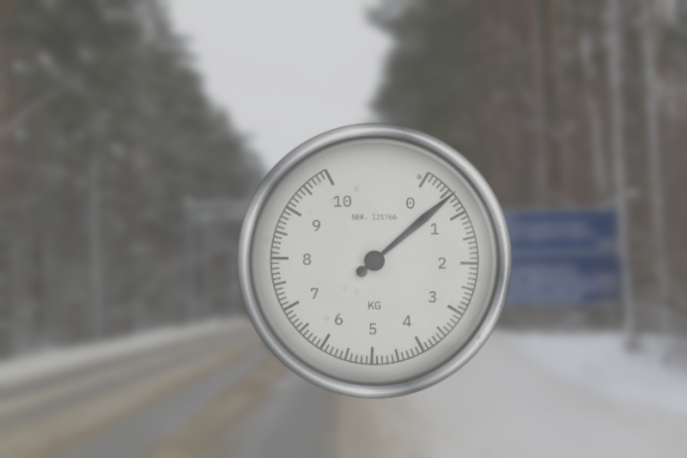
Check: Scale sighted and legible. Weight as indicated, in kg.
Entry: 0.6 kg
